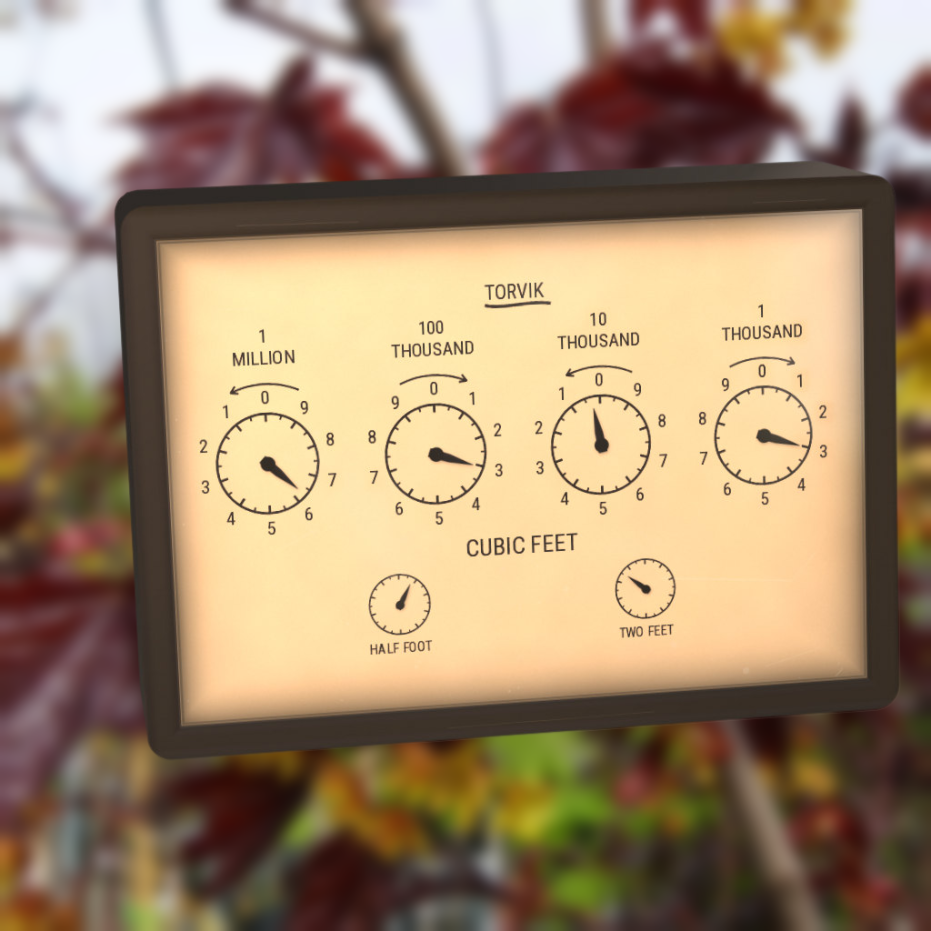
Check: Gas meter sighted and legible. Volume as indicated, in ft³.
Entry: 630300 ft³
